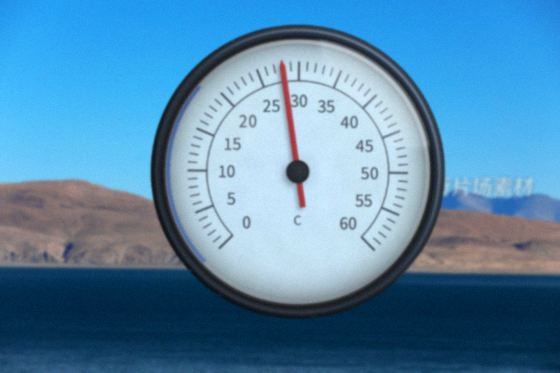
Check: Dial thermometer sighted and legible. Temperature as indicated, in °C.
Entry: 28 °C
